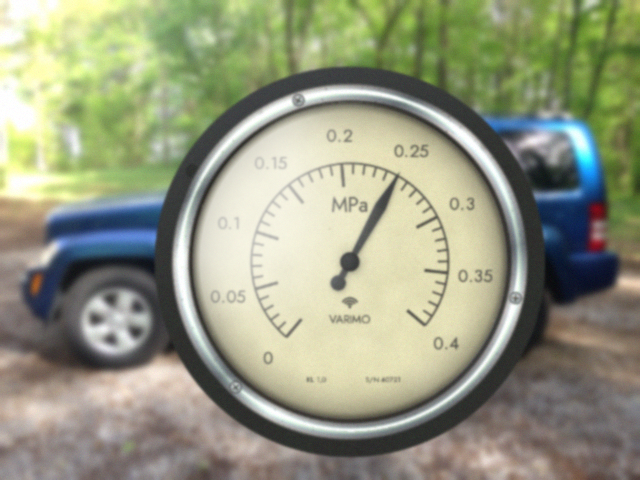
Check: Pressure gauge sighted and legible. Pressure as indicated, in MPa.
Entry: 0.25 MPa
